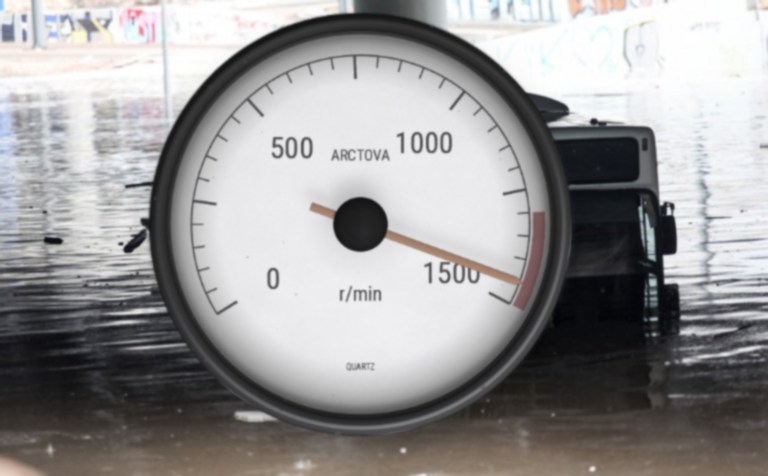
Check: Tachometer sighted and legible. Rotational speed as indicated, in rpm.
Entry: 1450 rpm
